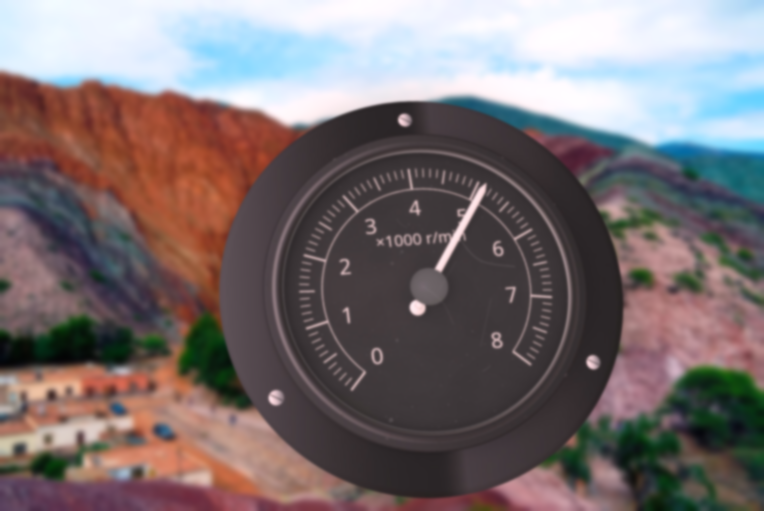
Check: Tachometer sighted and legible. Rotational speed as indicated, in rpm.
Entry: 5100 rpm
